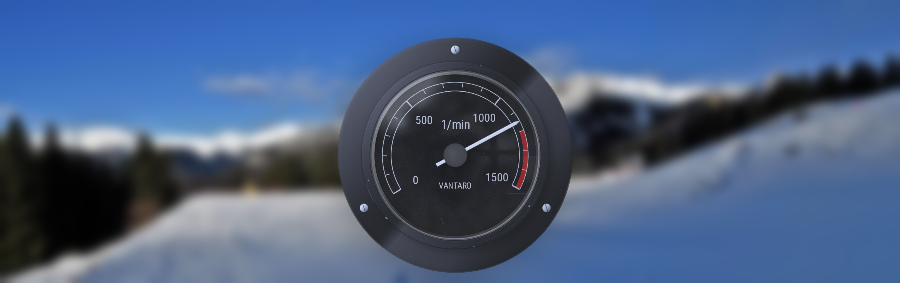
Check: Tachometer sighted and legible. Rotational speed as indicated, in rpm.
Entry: 1150 rpm
